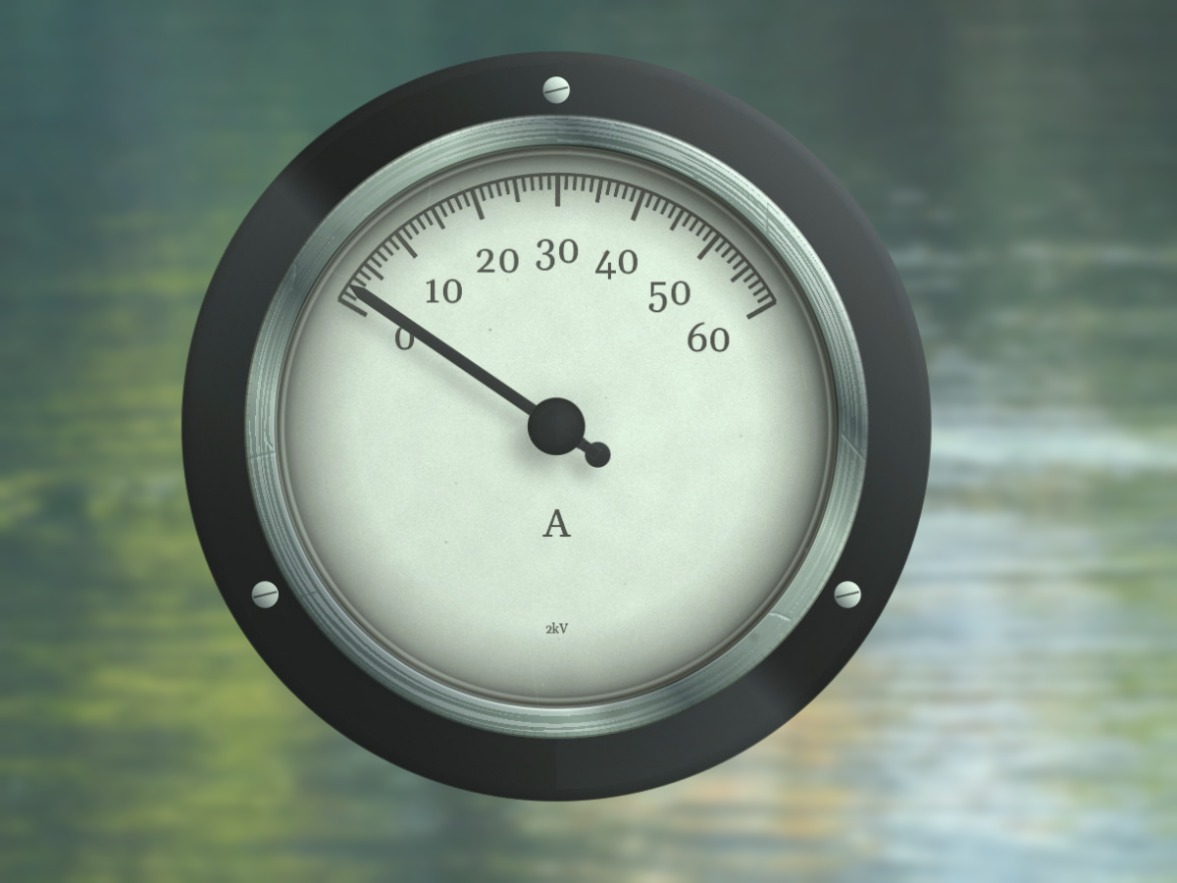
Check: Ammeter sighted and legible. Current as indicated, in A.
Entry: 2 A
